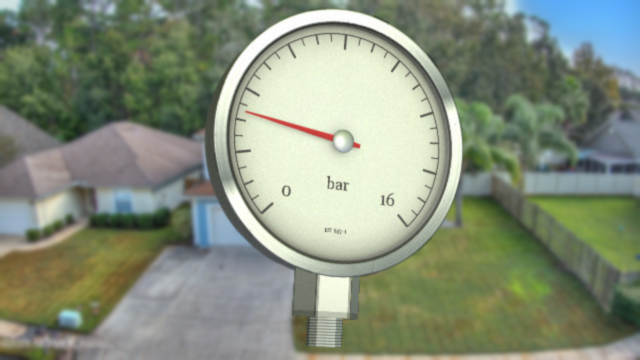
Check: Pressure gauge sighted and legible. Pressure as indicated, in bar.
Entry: 3.25 bar
